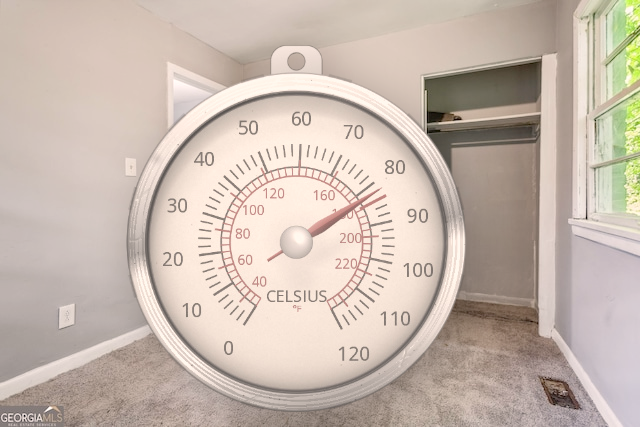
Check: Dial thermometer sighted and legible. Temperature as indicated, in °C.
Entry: 82 °C
